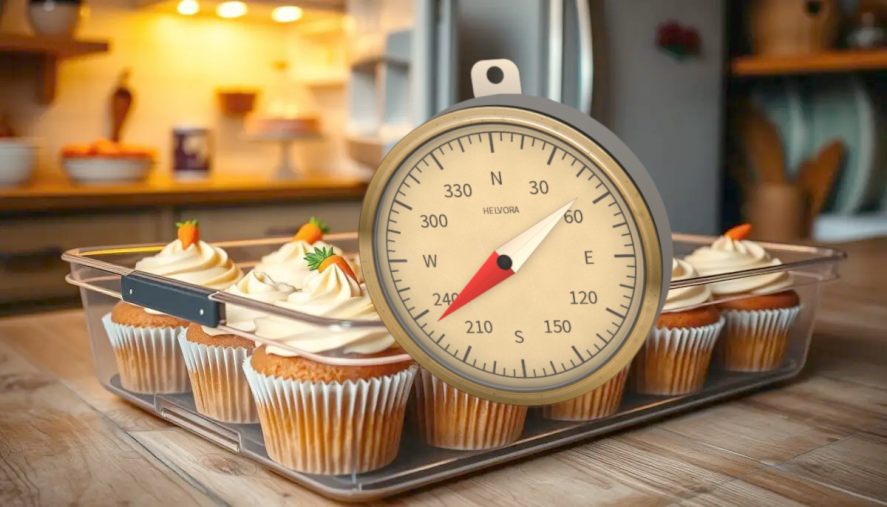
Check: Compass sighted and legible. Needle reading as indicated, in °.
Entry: 232.5 °
